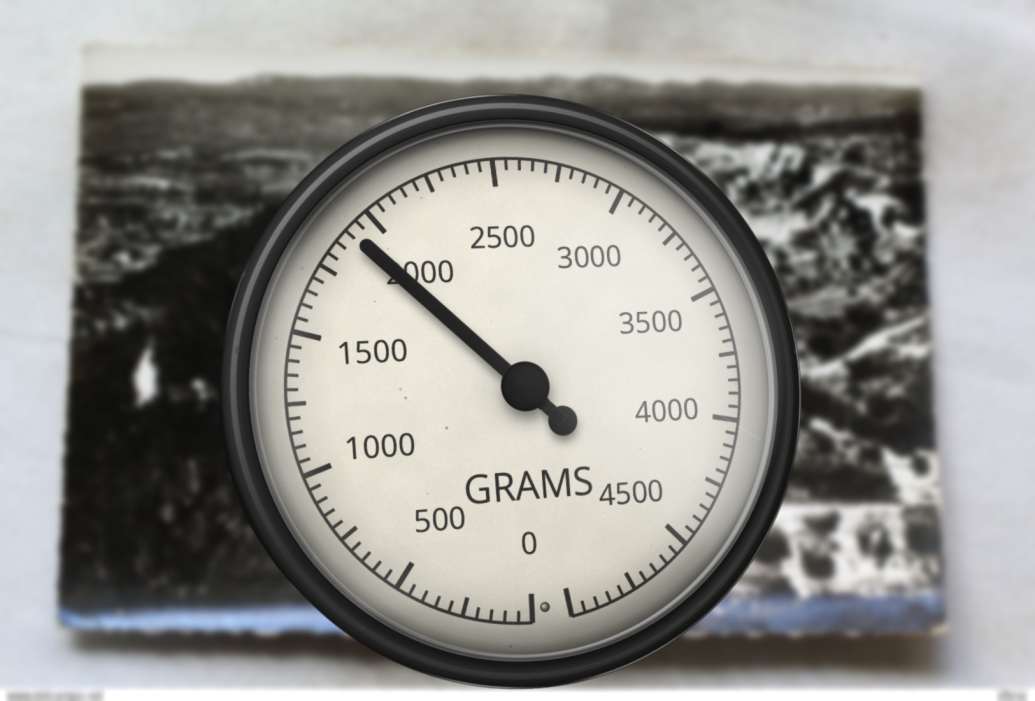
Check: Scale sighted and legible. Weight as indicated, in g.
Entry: 1900 g
